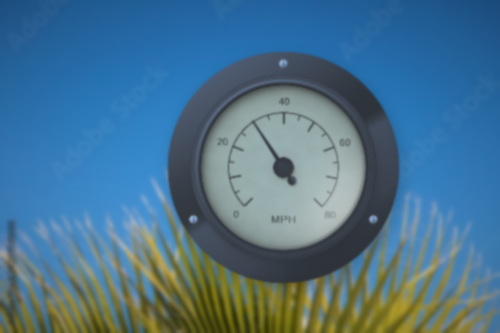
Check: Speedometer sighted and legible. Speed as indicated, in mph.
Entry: 30 mph
